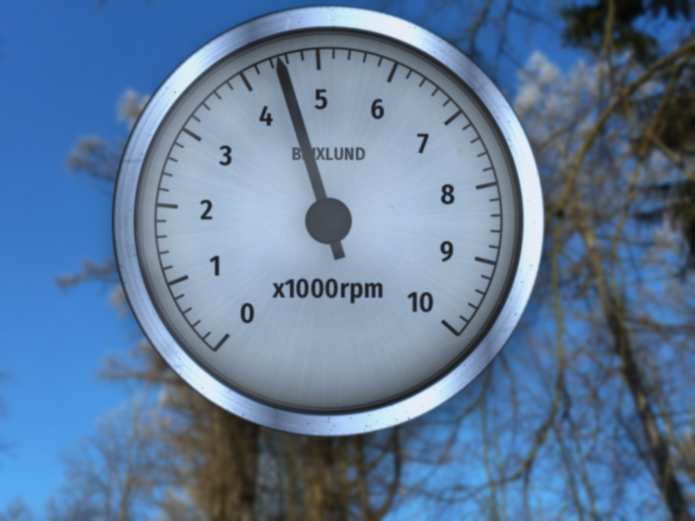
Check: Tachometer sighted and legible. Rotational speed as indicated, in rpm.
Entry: 4500 rpm
